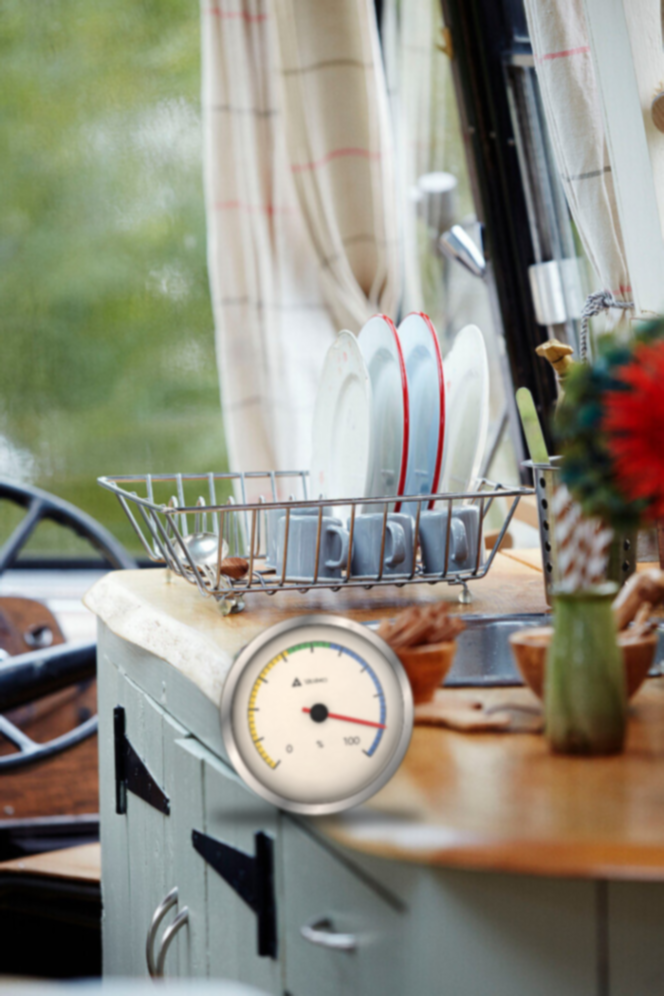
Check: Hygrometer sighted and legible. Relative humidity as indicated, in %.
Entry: 90 %
